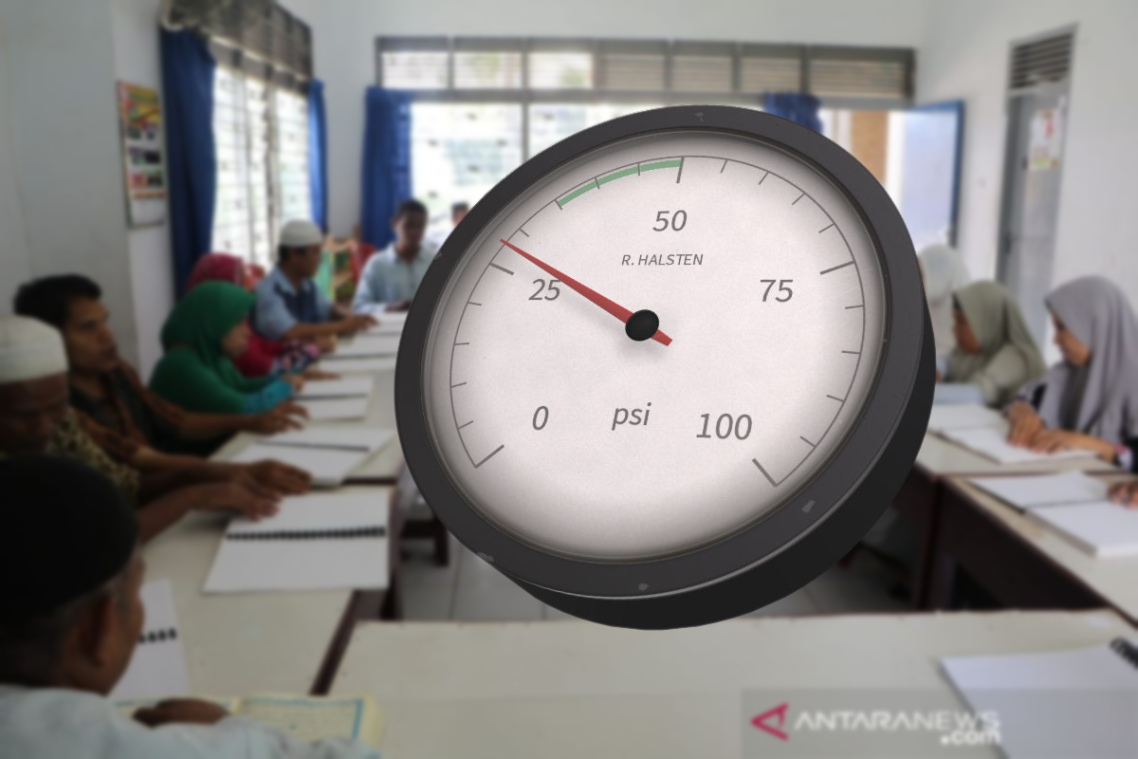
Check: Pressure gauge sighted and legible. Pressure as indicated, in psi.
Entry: 27.5 psi
